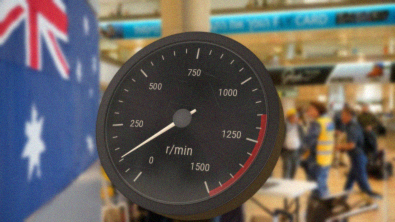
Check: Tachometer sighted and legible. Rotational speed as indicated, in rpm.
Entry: 100 rpm
